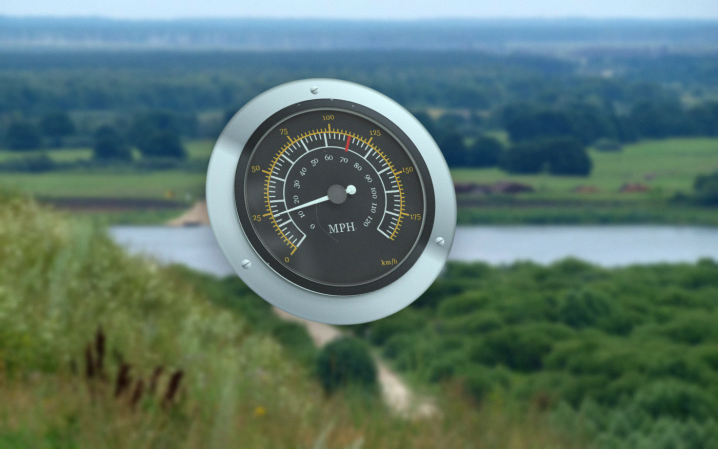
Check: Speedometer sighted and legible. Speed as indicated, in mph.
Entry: 14 mph
